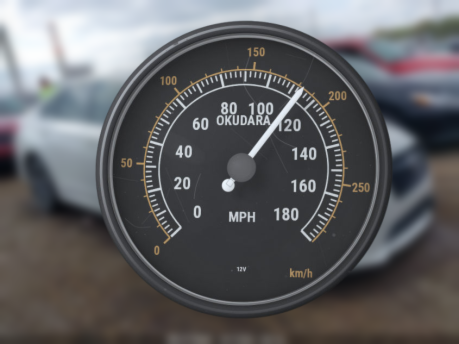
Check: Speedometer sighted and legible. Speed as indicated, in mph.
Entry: 114 mph
